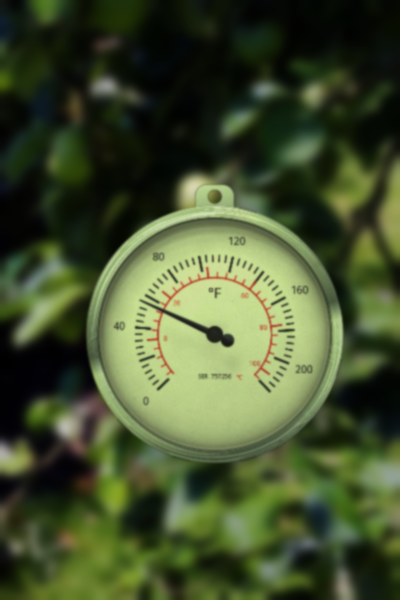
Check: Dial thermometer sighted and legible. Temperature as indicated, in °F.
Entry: 56 °F
